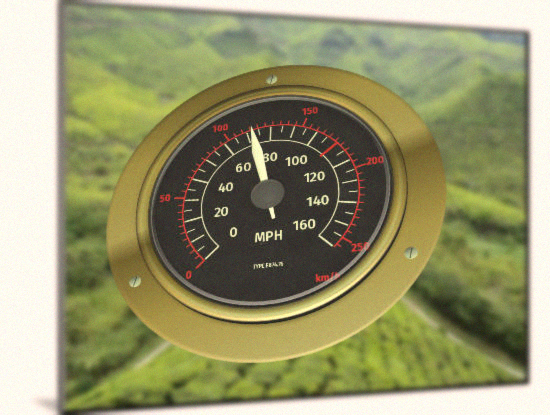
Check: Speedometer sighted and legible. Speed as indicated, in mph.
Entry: 72.5 mph
